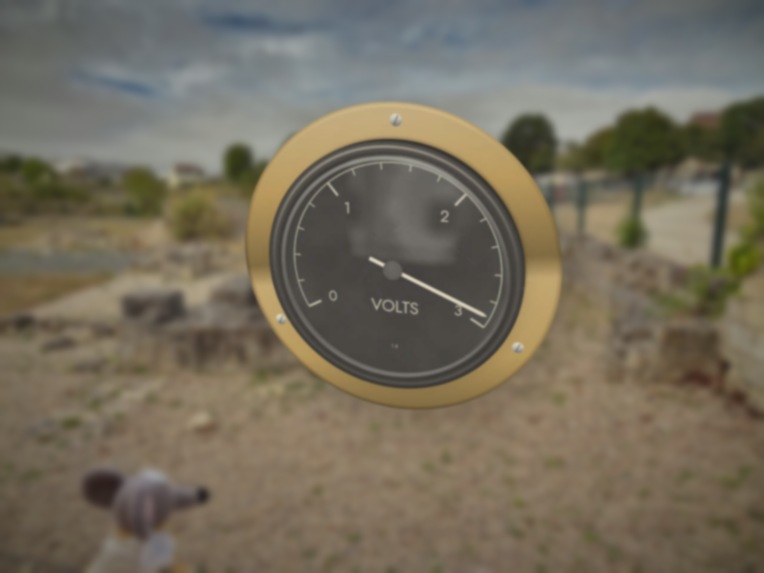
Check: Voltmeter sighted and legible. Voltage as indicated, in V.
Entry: 2.9 V
